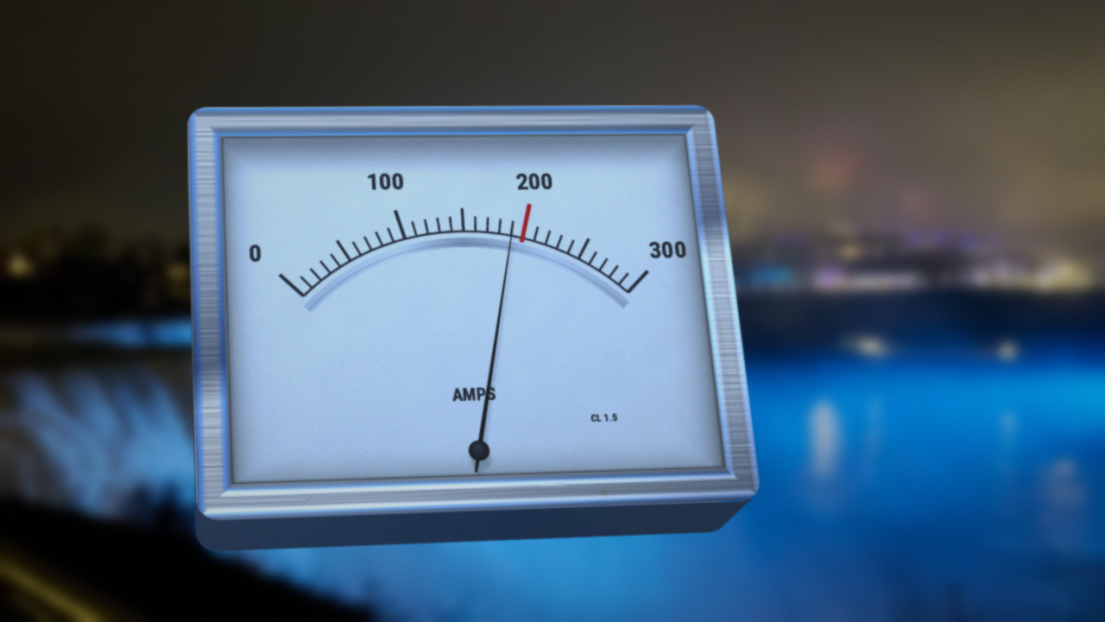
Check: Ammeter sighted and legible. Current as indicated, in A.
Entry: 190 A
